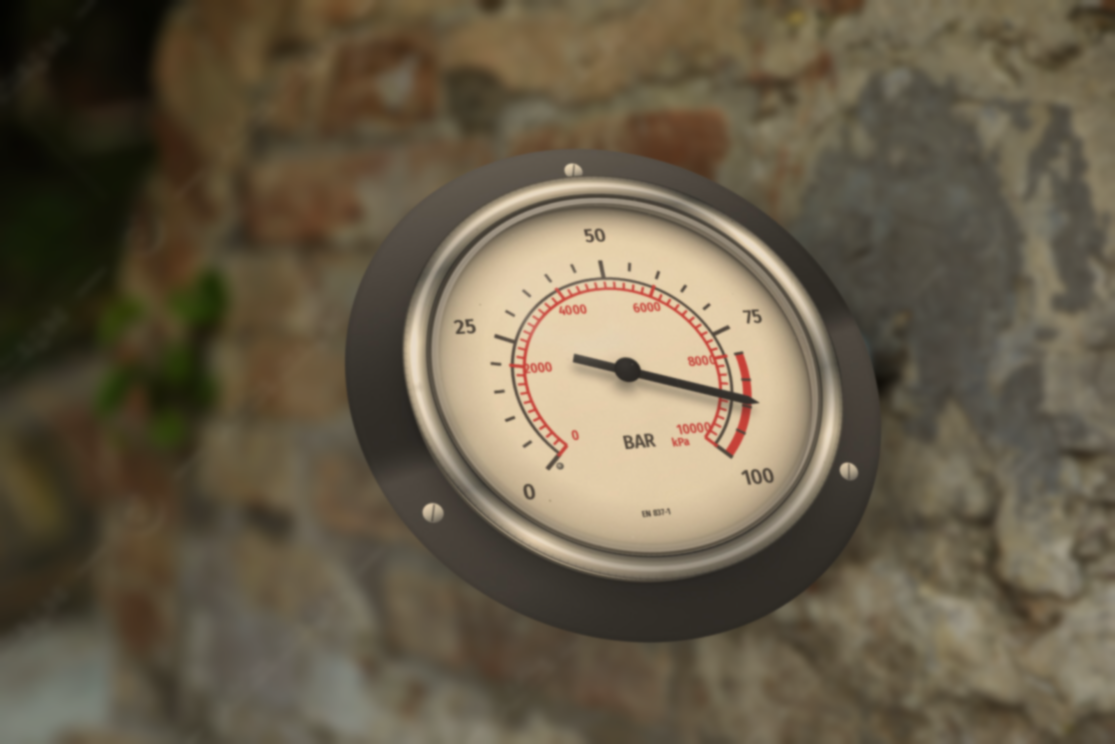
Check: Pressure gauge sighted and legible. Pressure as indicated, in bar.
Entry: 90 bar
